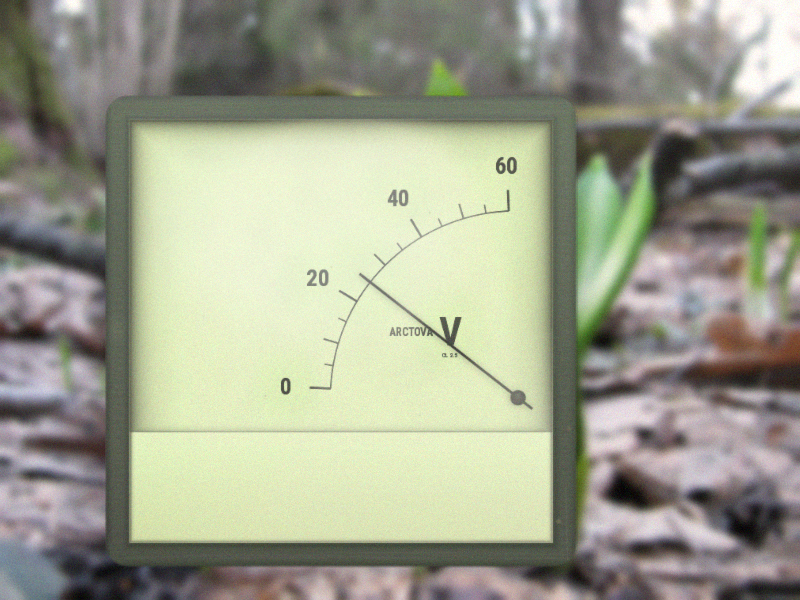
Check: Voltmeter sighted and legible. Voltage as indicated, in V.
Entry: 25 V
